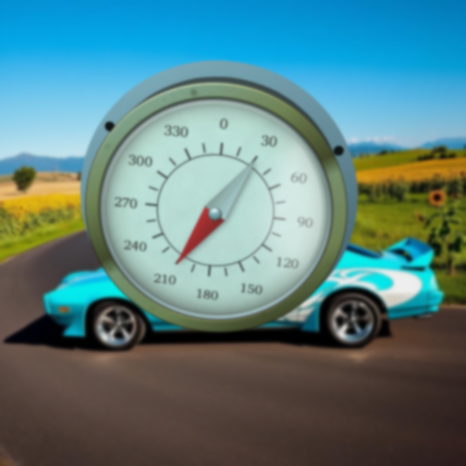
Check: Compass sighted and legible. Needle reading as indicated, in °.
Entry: 210 °
